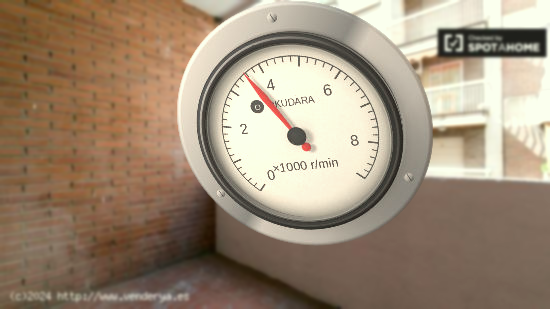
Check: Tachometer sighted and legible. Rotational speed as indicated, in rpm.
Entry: 3600 rpm
